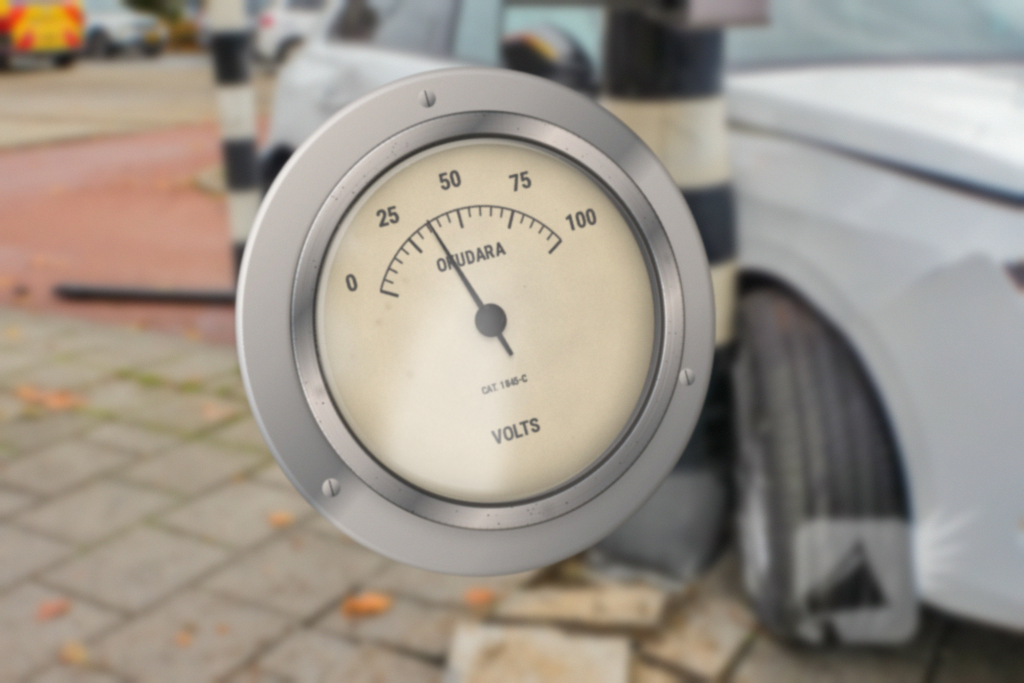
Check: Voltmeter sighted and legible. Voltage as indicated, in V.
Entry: 35 V
